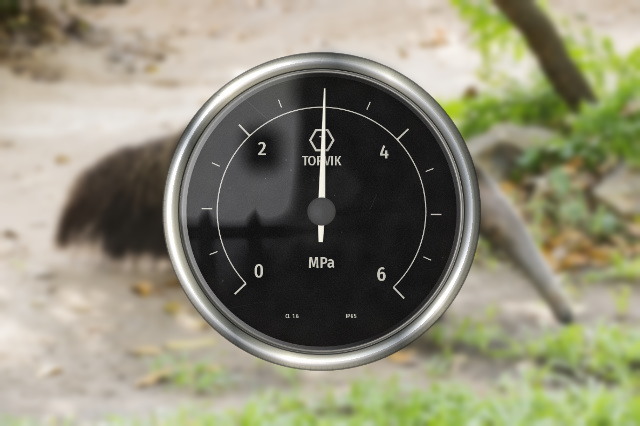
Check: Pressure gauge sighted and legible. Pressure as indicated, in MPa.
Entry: 3 MPa
